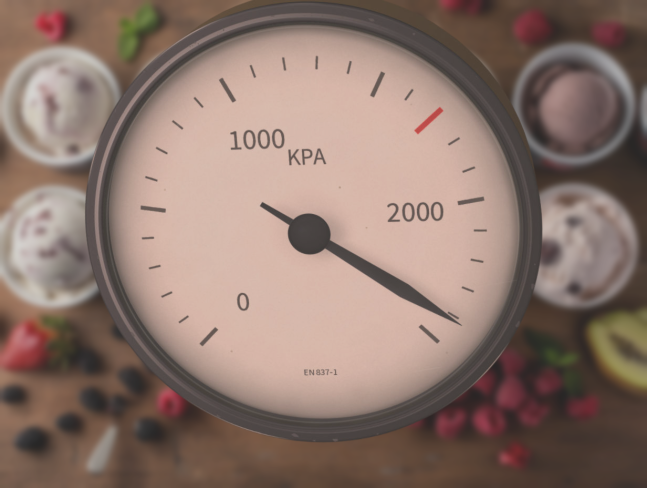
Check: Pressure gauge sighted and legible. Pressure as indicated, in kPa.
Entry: 2400 kPa
